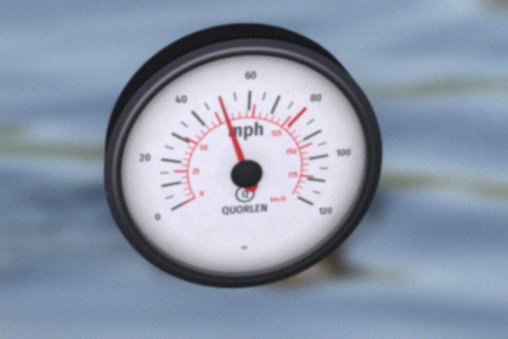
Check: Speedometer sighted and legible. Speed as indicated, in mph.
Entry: 50 mph
